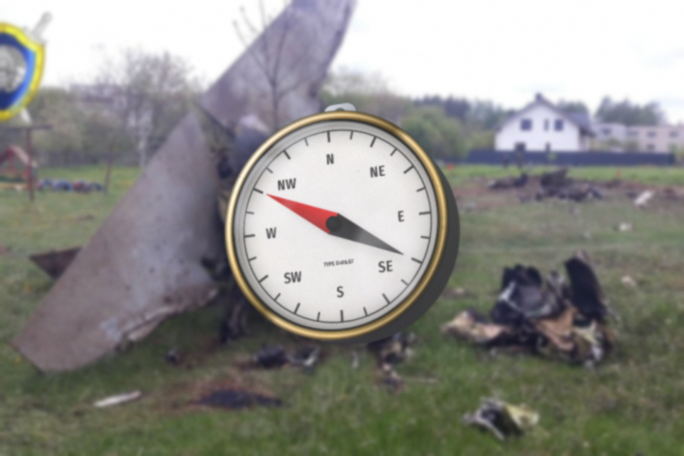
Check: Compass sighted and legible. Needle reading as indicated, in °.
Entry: 300 °
